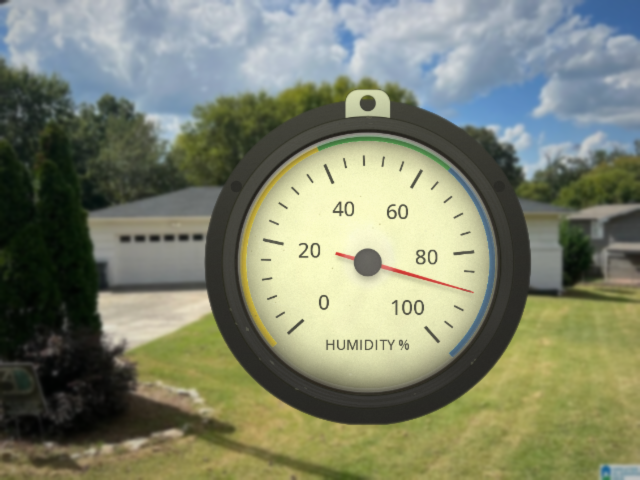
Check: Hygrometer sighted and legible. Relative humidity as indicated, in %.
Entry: 88 %
